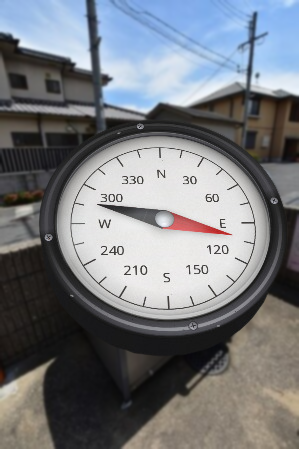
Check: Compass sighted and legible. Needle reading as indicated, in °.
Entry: 105 °
